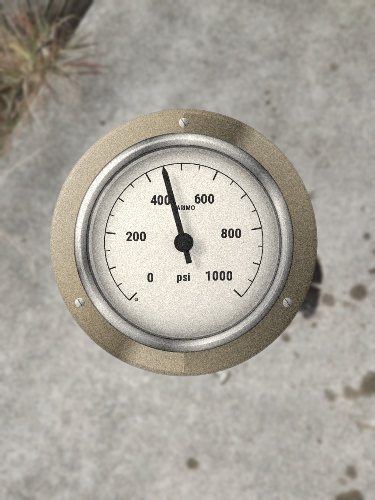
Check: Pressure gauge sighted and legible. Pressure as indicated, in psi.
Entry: 450 psi
